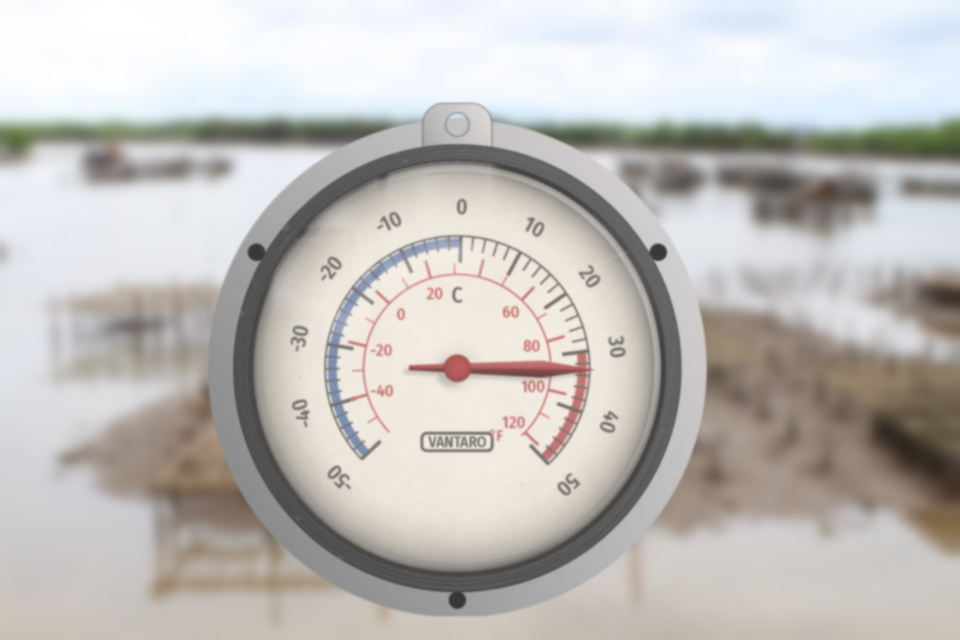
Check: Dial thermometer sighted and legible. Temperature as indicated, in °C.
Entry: 33 °C
